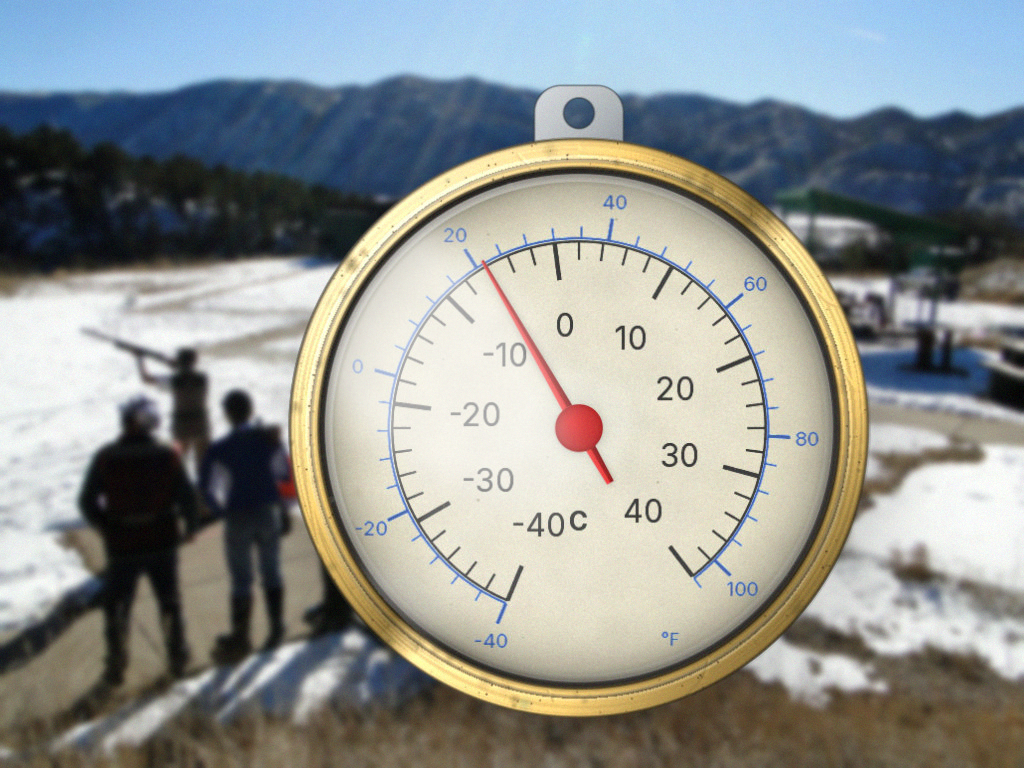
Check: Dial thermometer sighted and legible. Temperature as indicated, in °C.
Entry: -6 °C
